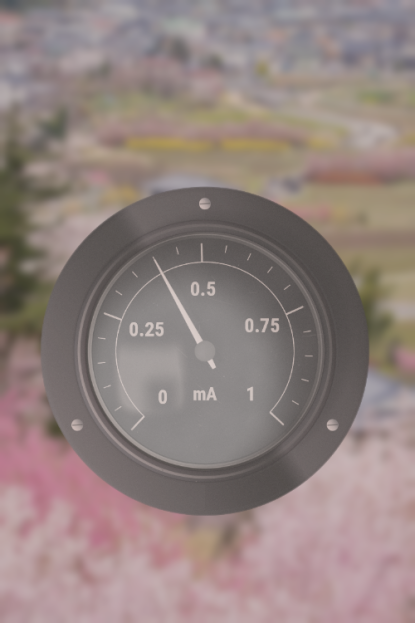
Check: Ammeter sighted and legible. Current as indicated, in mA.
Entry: 0.4 mA
